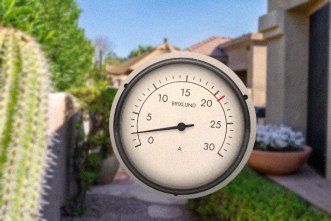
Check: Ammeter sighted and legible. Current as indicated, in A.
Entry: 2 A
